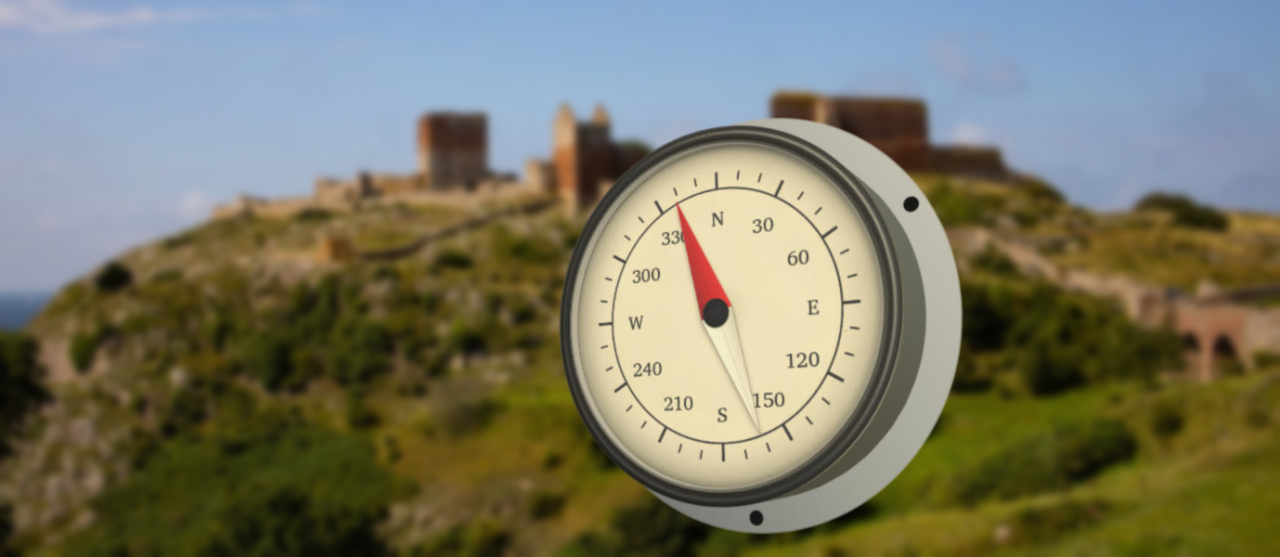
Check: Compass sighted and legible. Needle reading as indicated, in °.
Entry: 340 °
